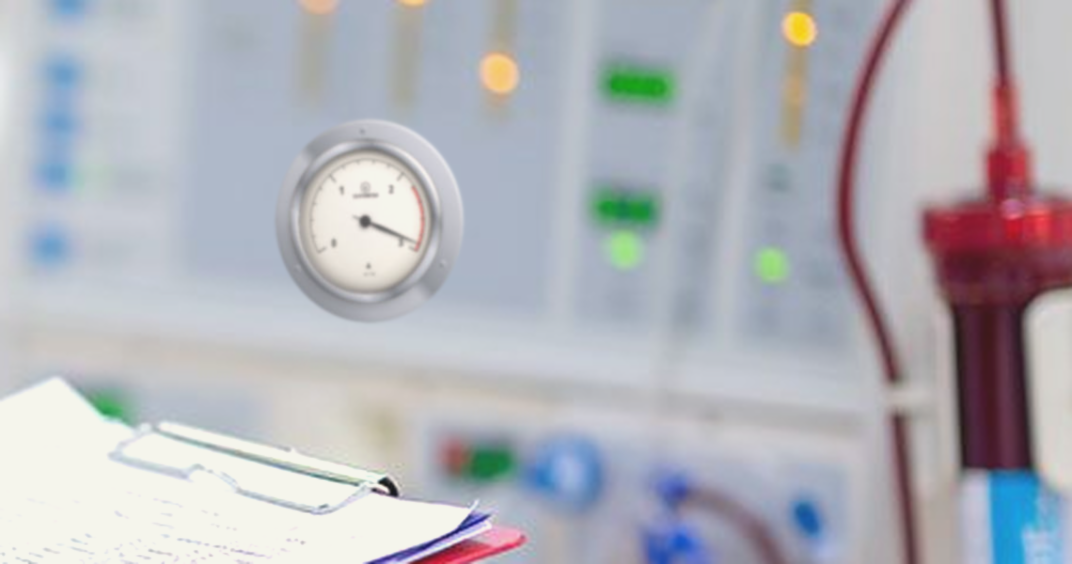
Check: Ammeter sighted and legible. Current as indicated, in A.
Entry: 2.9 A
